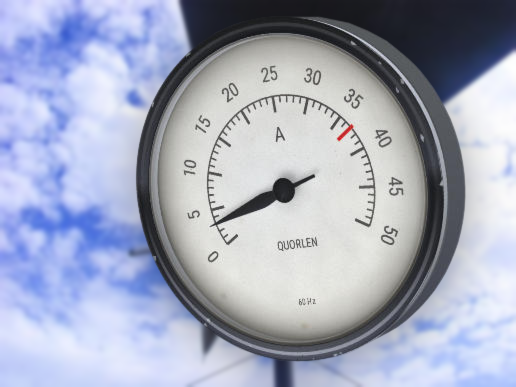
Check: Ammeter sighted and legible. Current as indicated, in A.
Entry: 3 A
